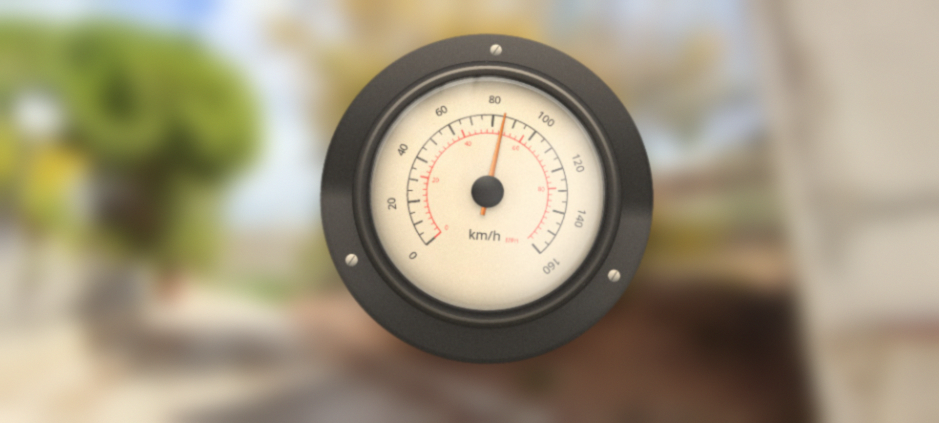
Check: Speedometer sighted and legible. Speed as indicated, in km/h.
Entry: 85 km/h
